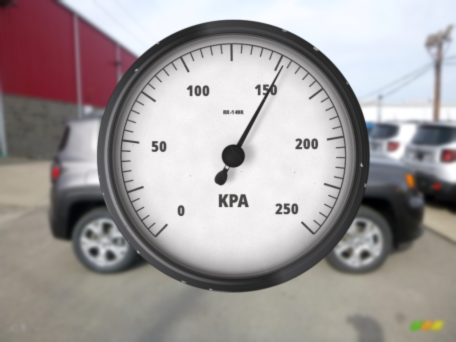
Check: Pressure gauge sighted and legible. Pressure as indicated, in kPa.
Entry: 152.5 kPa
